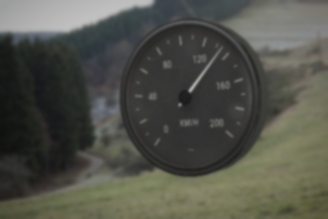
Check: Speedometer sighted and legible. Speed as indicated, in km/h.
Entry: 135 km/h
